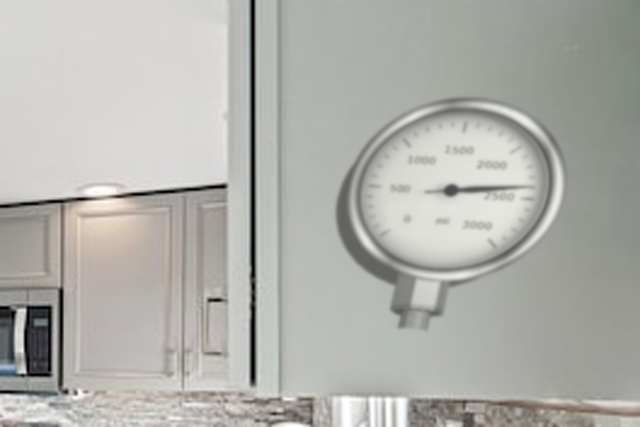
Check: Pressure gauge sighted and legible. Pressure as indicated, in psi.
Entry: 2400 psi
